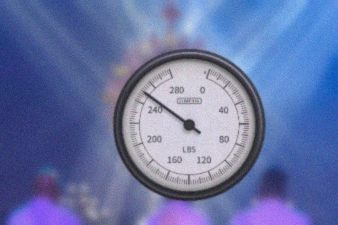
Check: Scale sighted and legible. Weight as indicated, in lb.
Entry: 250 lb
